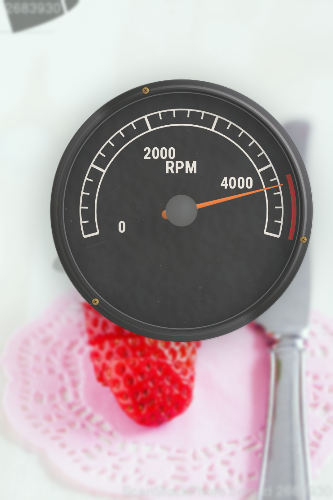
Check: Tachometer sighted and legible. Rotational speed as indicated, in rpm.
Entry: 4300 rpm
